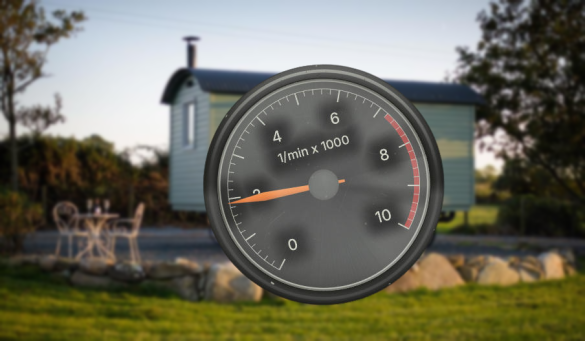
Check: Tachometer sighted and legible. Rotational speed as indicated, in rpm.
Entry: 1900 rpm
